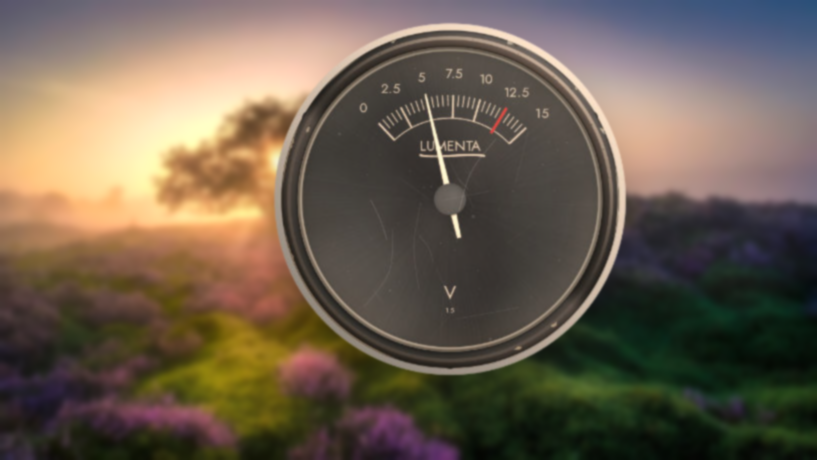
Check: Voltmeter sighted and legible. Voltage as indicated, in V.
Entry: 5 V
